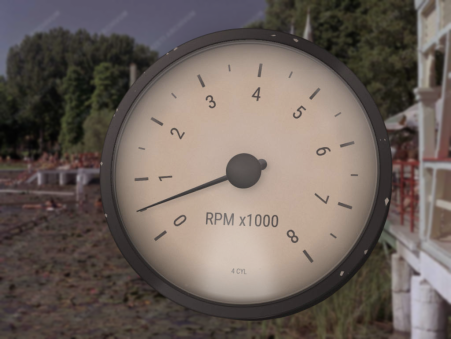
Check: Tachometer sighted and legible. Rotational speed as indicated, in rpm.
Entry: 500 rpm
